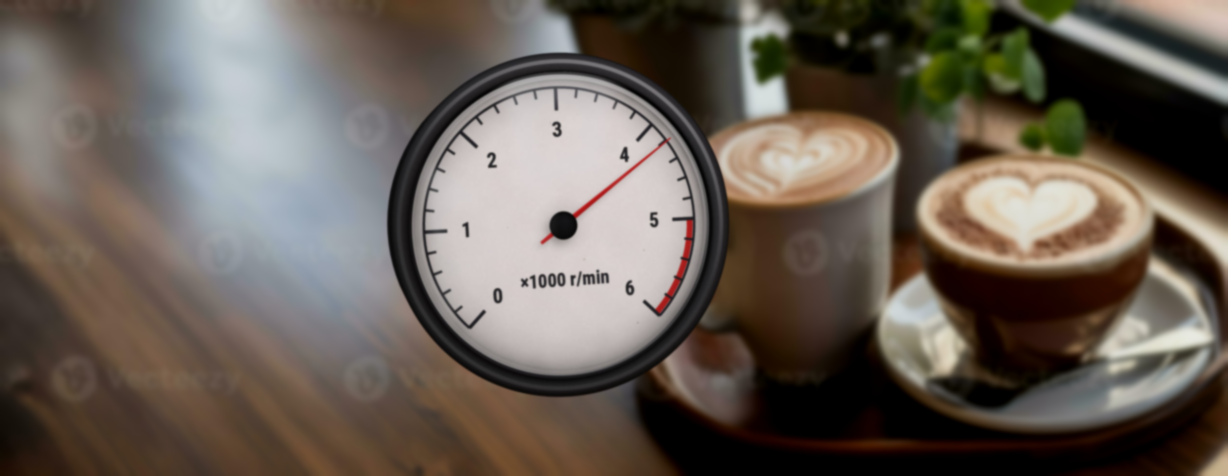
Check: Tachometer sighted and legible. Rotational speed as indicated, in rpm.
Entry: 4200 rpm
